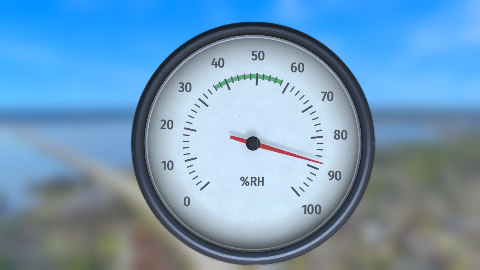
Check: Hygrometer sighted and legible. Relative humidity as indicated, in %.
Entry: 88 %
